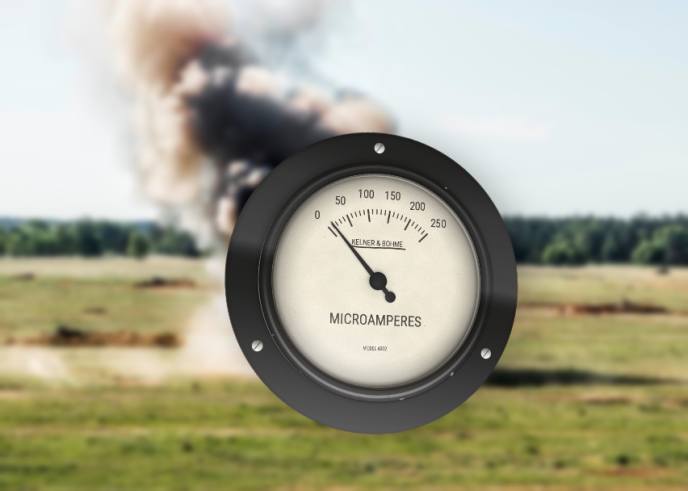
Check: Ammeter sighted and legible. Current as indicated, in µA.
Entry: 10 µA
